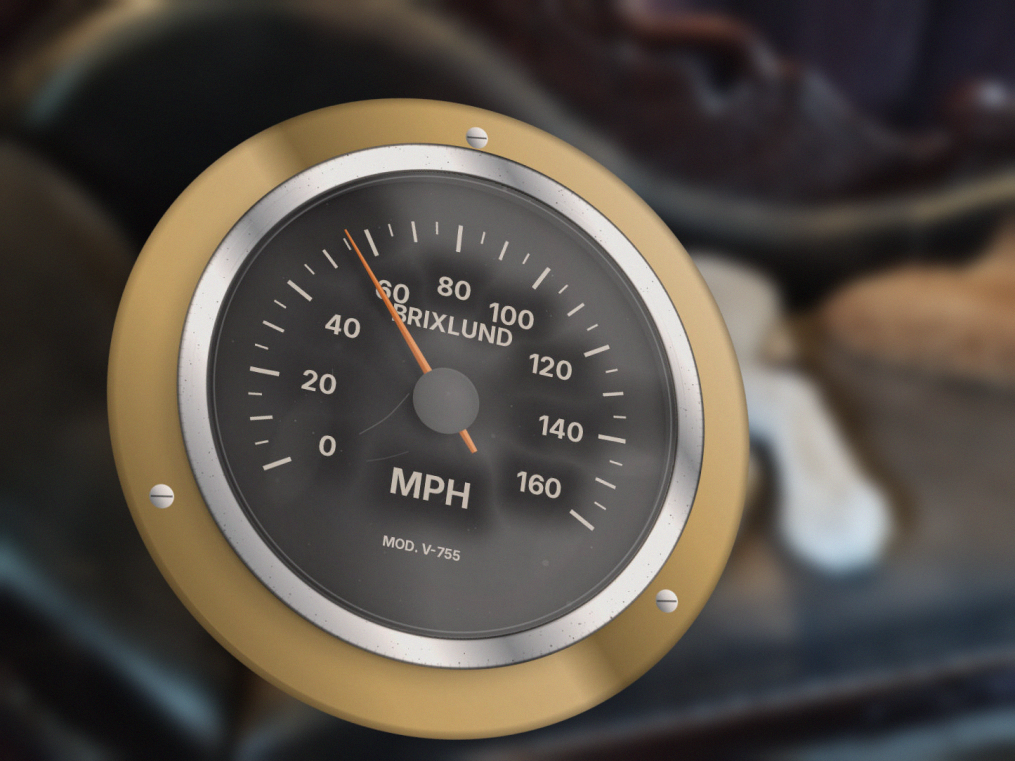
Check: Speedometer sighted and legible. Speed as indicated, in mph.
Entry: 55 mph
